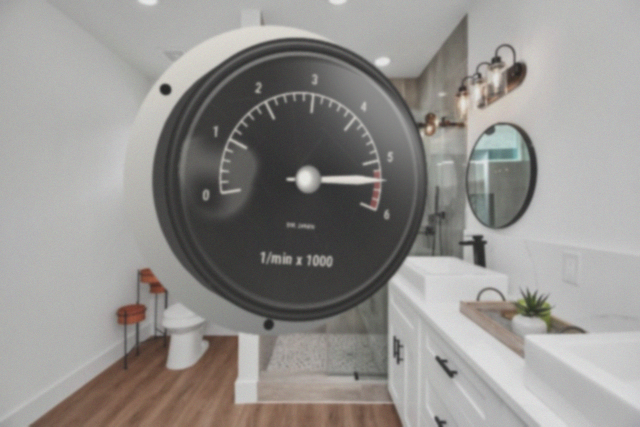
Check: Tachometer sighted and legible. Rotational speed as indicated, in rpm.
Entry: 5400 rpm
